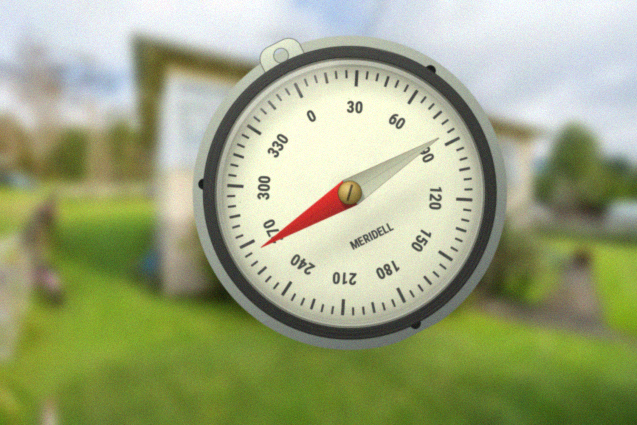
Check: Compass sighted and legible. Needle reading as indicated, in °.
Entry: 265 °
